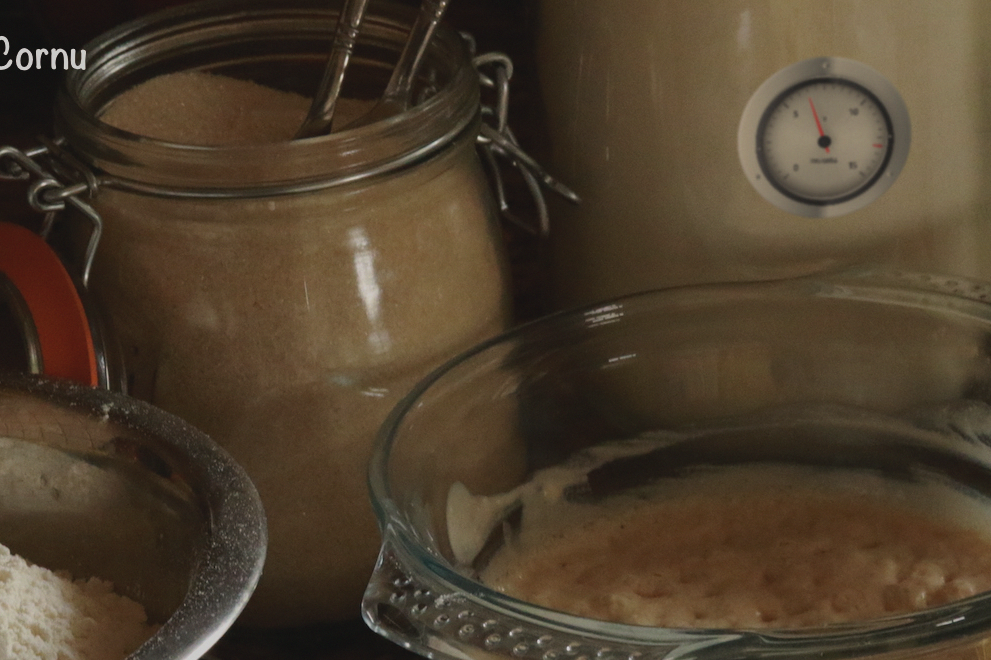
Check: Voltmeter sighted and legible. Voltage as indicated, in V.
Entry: 6.5 V
